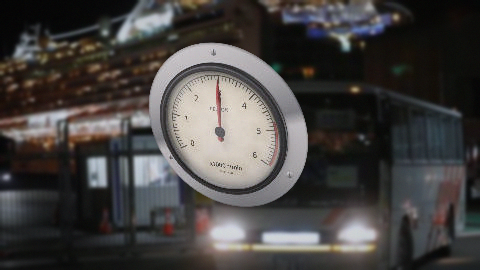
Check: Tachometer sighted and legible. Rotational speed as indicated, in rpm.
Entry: 3000 rpm
